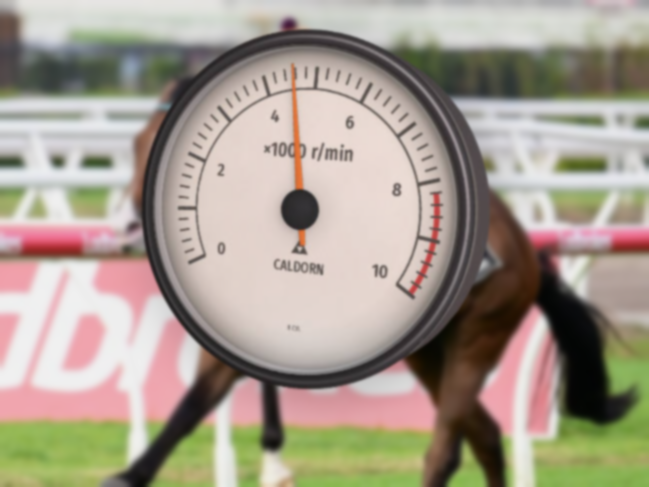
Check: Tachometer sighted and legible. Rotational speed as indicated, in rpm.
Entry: 4600 rpm
